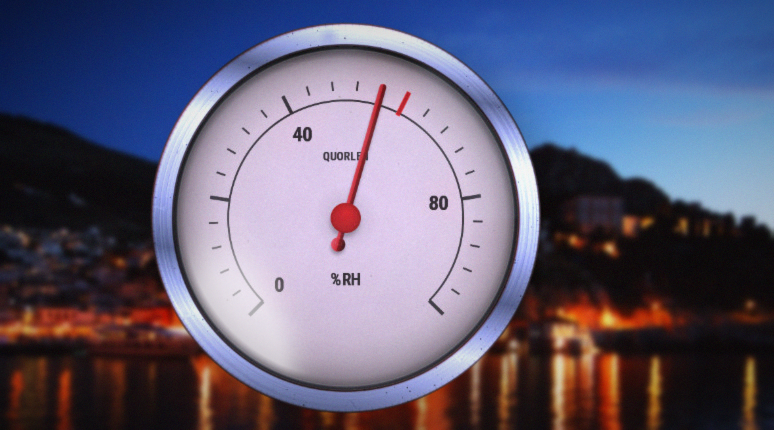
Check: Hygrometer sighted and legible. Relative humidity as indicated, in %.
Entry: 56 %
